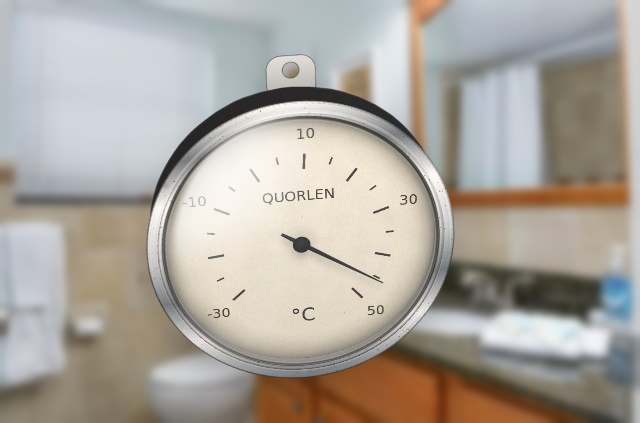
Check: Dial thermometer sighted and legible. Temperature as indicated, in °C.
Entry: 45 °C
